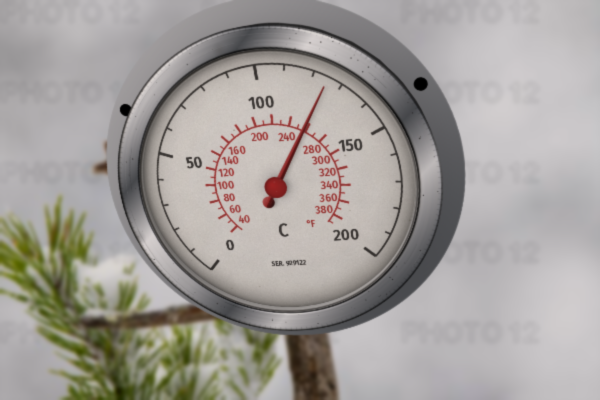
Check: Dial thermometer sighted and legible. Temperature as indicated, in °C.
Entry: 125 °C
